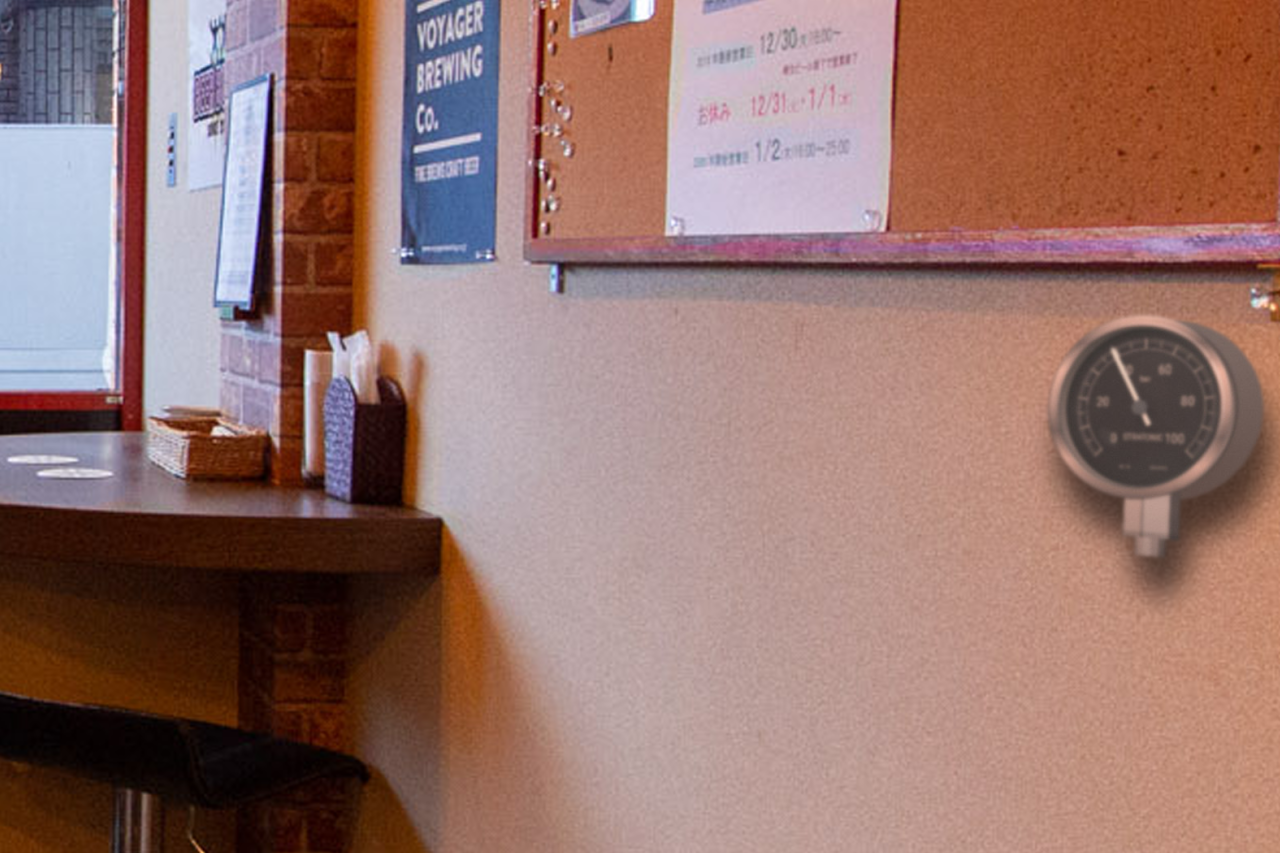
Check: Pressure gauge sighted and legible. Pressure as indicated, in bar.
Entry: 40 bar
